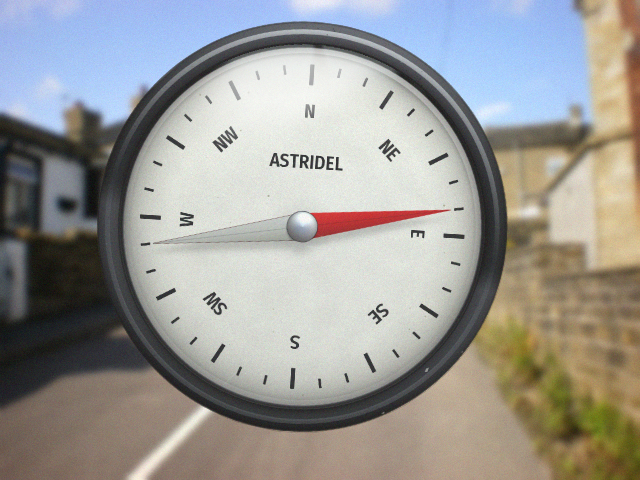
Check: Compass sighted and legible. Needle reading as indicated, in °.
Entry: 80 °
